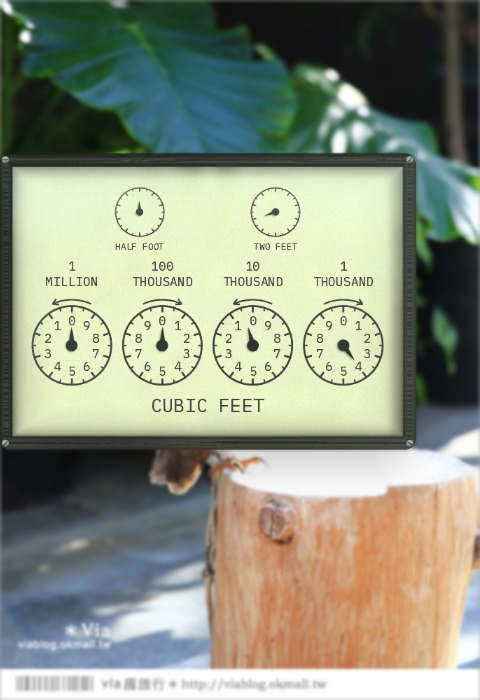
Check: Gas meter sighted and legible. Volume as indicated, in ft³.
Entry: 400 ft³
